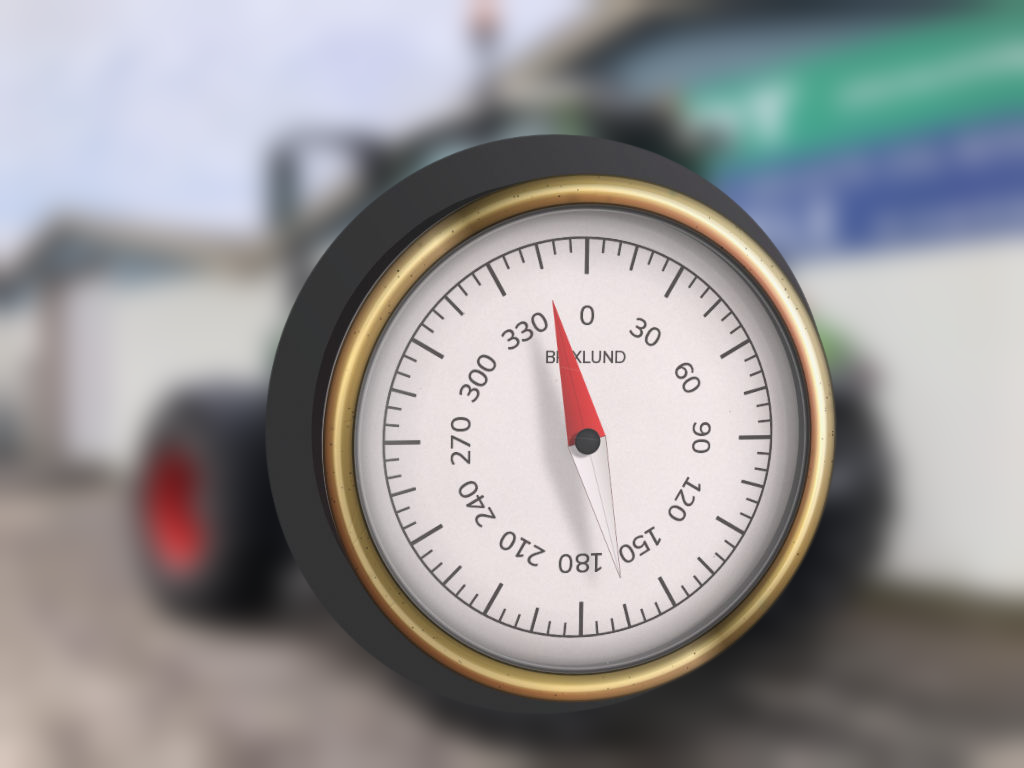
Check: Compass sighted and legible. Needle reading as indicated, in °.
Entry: 345 °
